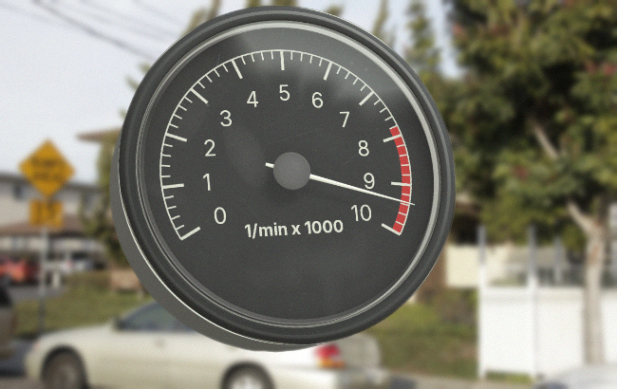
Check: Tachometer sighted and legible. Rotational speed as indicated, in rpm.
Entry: 9400 rpm
